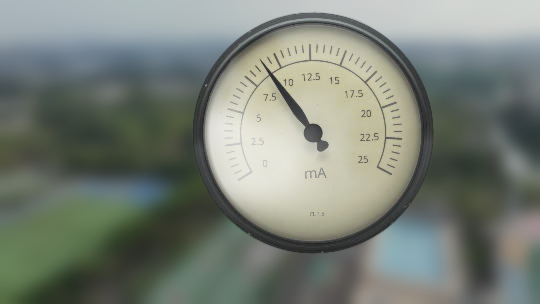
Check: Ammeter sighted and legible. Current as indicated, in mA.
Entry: 9 mA
